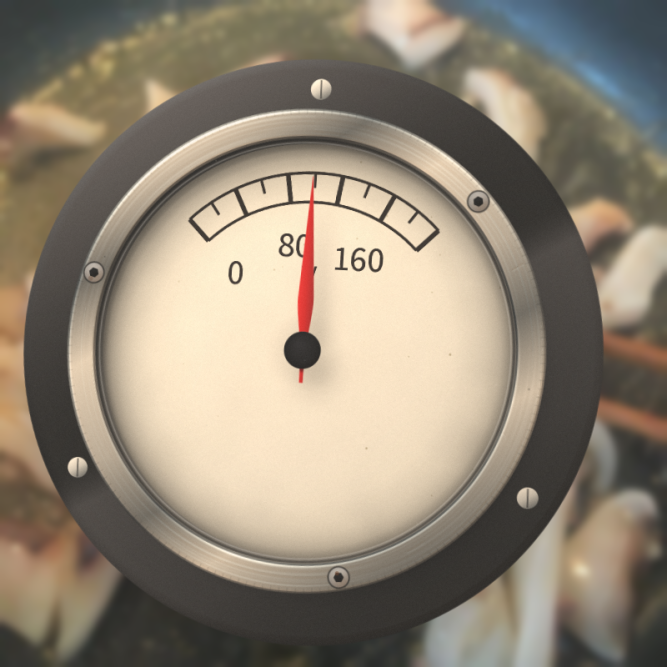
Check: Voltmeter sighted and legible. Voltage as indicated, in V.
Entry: 100 V
